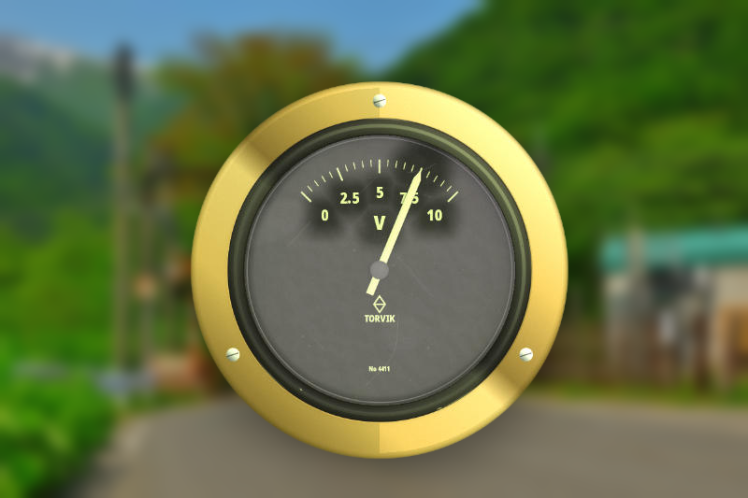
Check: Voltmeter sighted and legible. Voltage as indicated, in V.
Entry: 7.5 V
